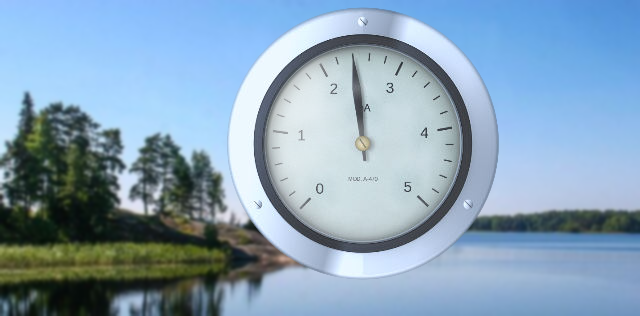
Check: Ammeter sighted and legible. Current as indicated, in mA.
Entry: 2.4 mA
